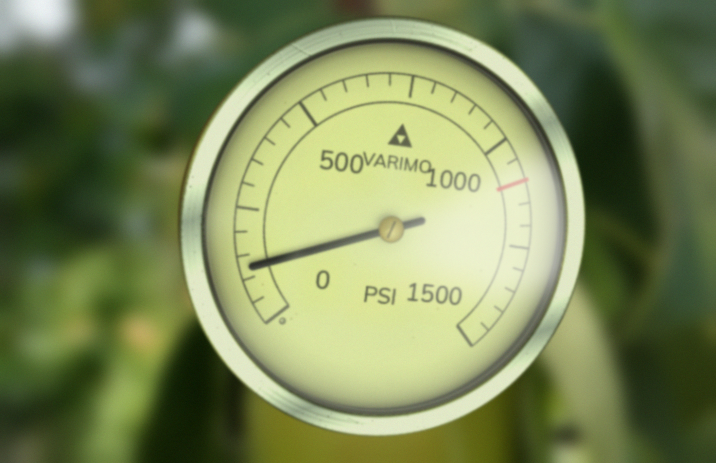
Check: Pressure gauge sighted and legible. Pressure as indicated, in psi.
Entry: 125 psi
